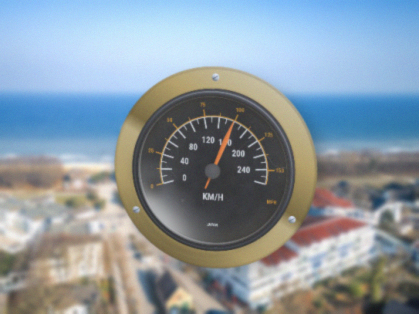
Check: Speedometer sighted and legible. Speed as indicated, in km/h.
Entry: 160 km/h
